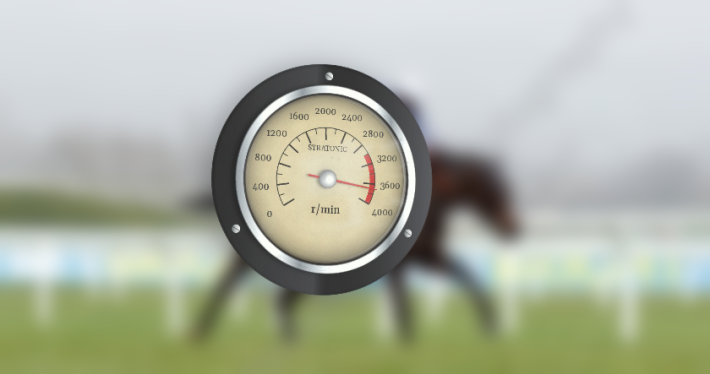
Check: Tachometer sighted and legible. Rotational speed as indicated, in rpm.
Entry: 3700 rpm
